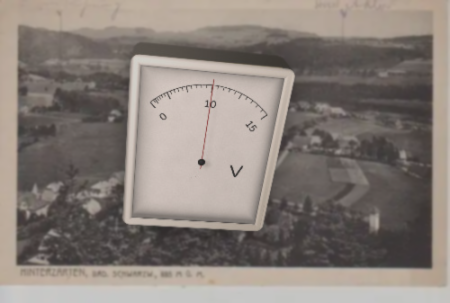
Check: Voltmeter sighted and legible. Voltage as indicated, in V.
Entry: 10 V
